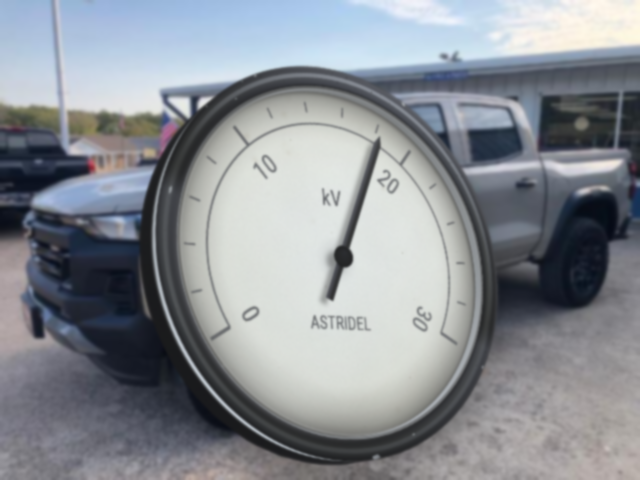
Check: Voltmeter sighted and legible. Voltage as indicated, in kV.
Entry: 18 kV
